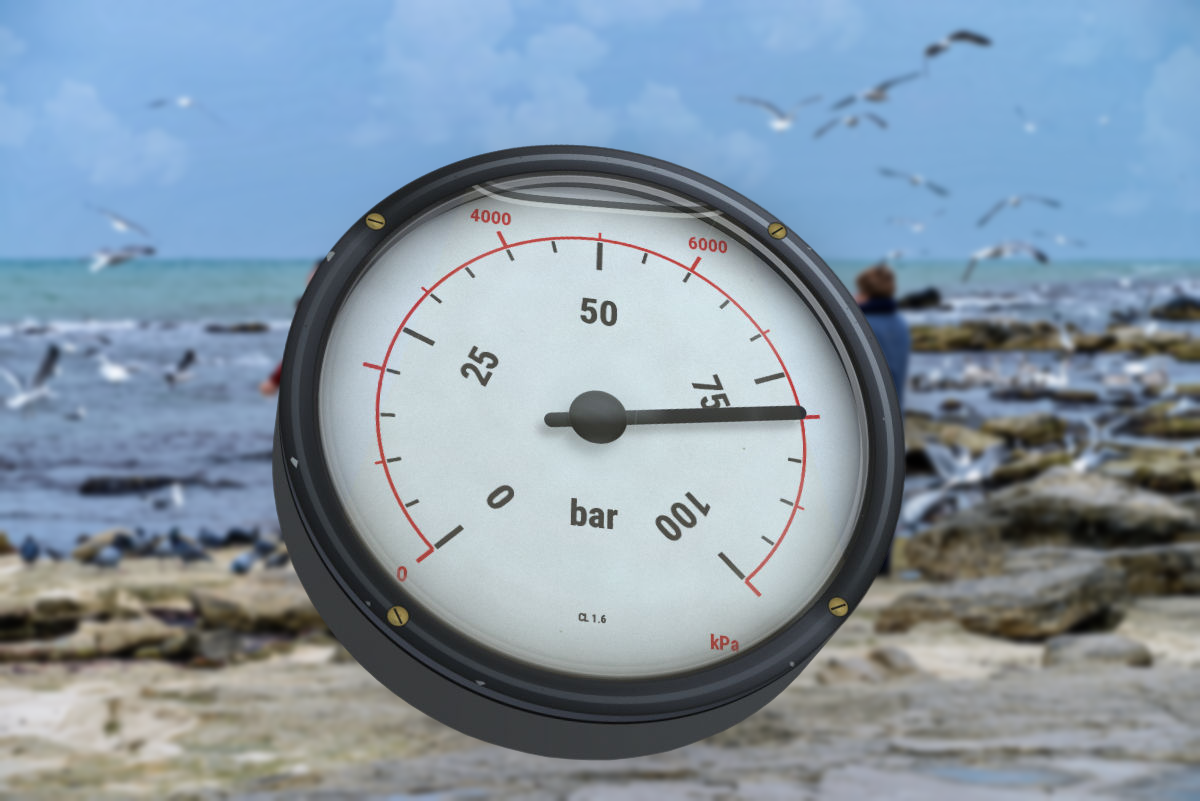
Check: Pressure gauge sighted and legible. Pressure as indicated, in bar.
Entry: 80 bar
